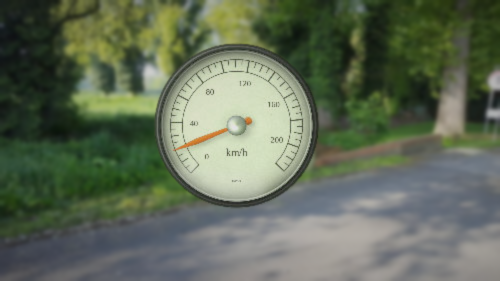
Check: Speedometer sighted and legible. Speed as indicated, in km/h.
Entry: 20 km/h
